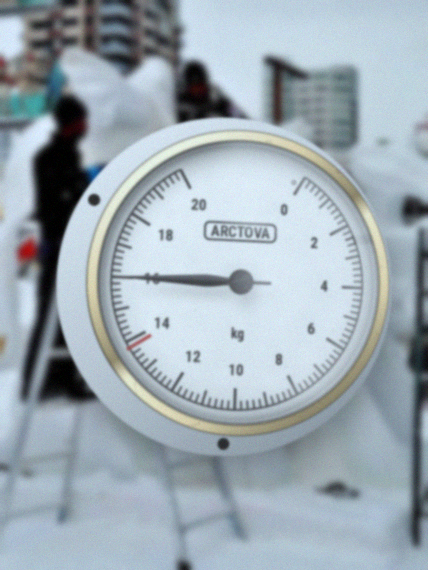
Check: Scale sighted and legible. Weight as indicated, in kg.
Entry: 16 kg
